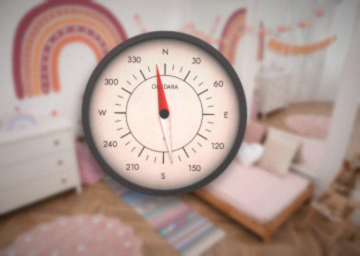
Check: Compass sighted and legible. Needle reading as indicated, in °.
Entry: 350 °
